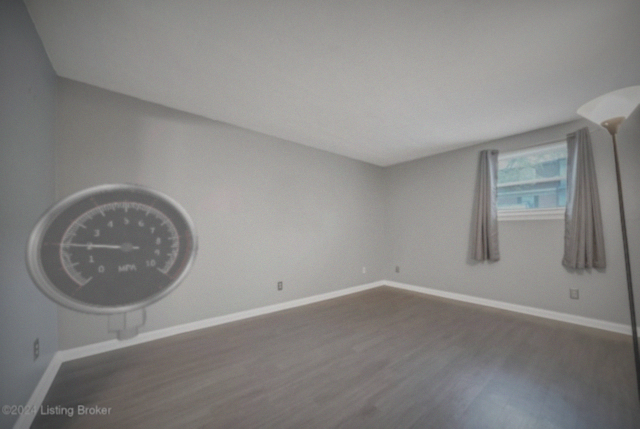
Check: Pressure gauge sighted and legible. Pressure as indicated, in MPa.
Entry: 2 MPa
